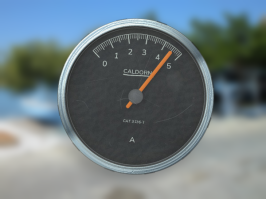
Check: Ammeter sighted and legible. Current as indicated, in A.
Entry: 4.5 A
